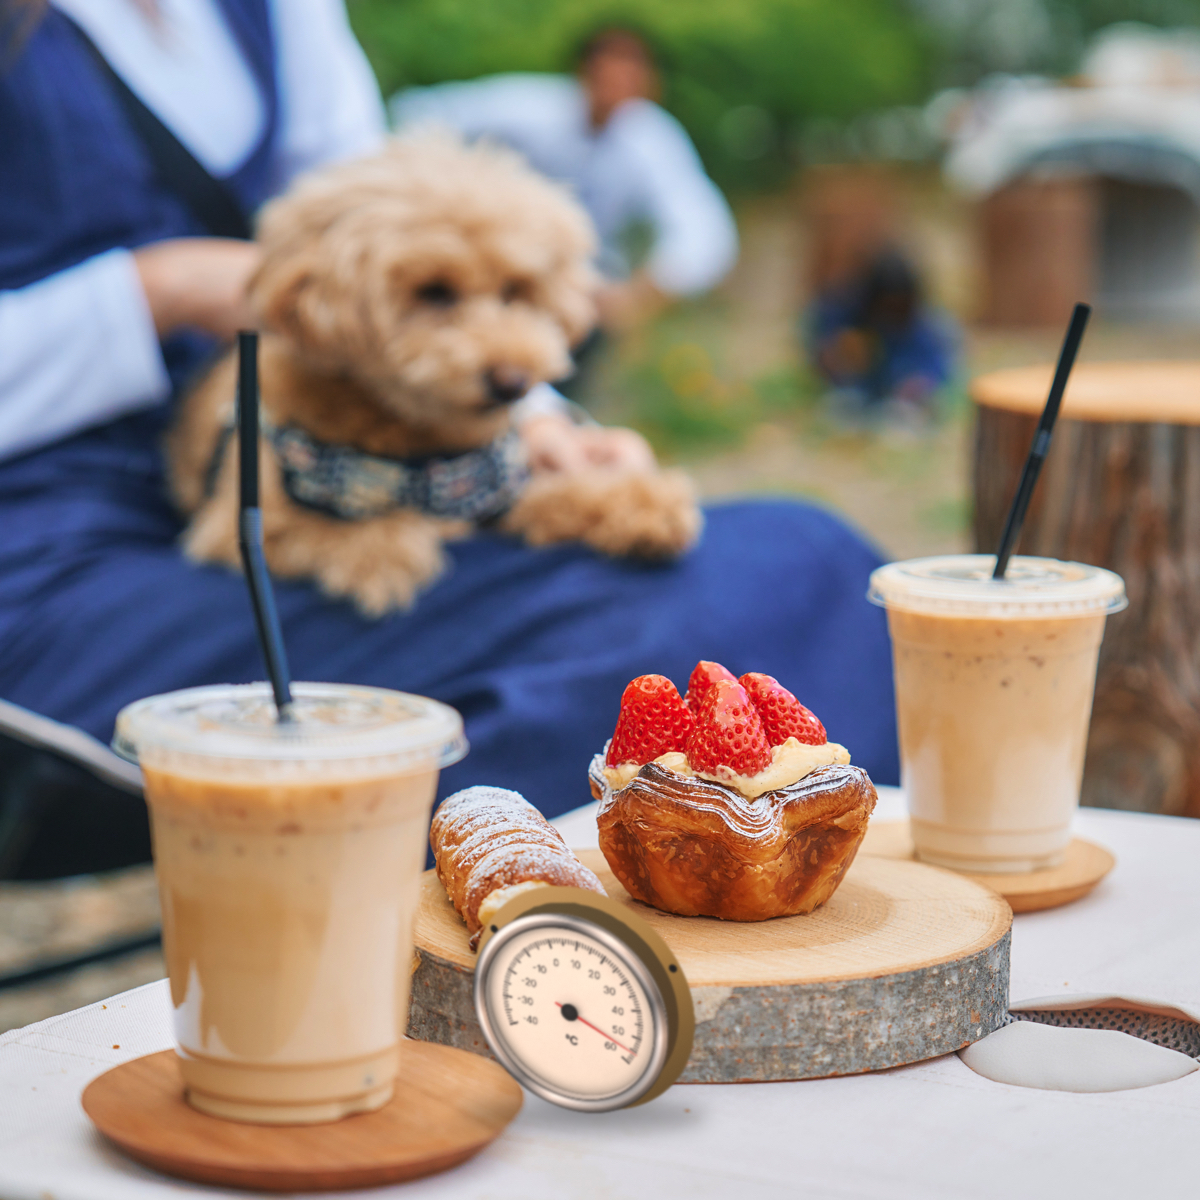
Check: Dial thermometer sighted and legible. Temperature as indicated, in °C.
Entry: 55 °C
